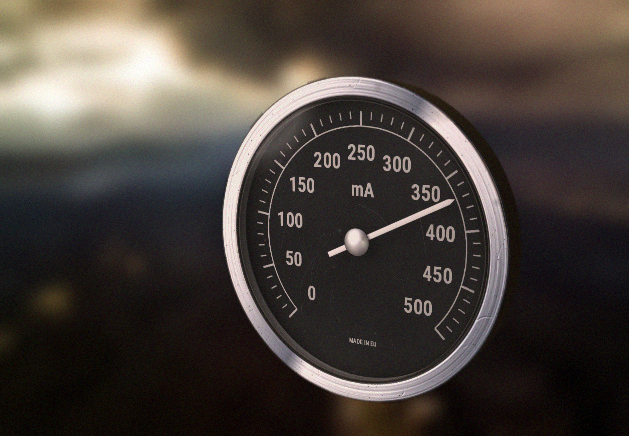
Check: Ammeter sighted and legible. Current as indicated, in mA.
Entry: 370 mA
